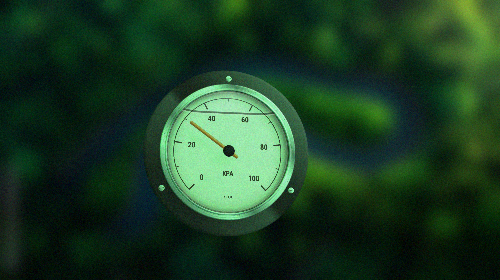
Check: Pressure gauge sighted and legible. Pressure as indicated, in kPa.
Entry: 30 kPa
